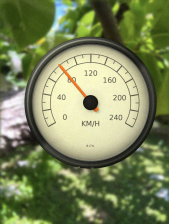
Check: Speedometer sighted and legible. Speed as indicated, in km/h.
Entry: 80 km/h
